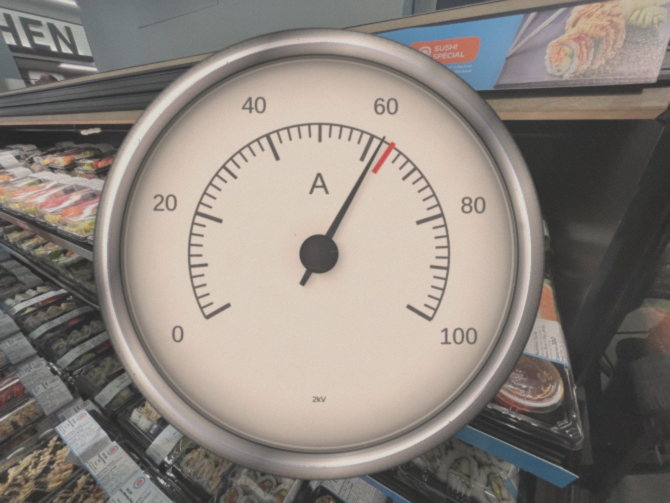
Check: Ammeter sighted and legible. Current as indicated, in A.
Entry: 62 A
